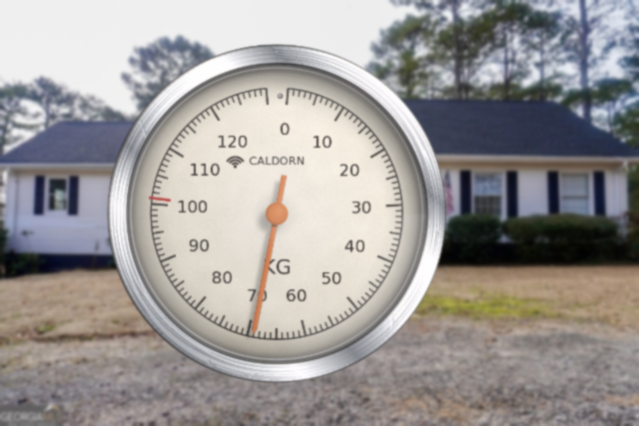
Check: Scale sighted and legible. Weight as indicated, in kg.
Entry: 69 kg
